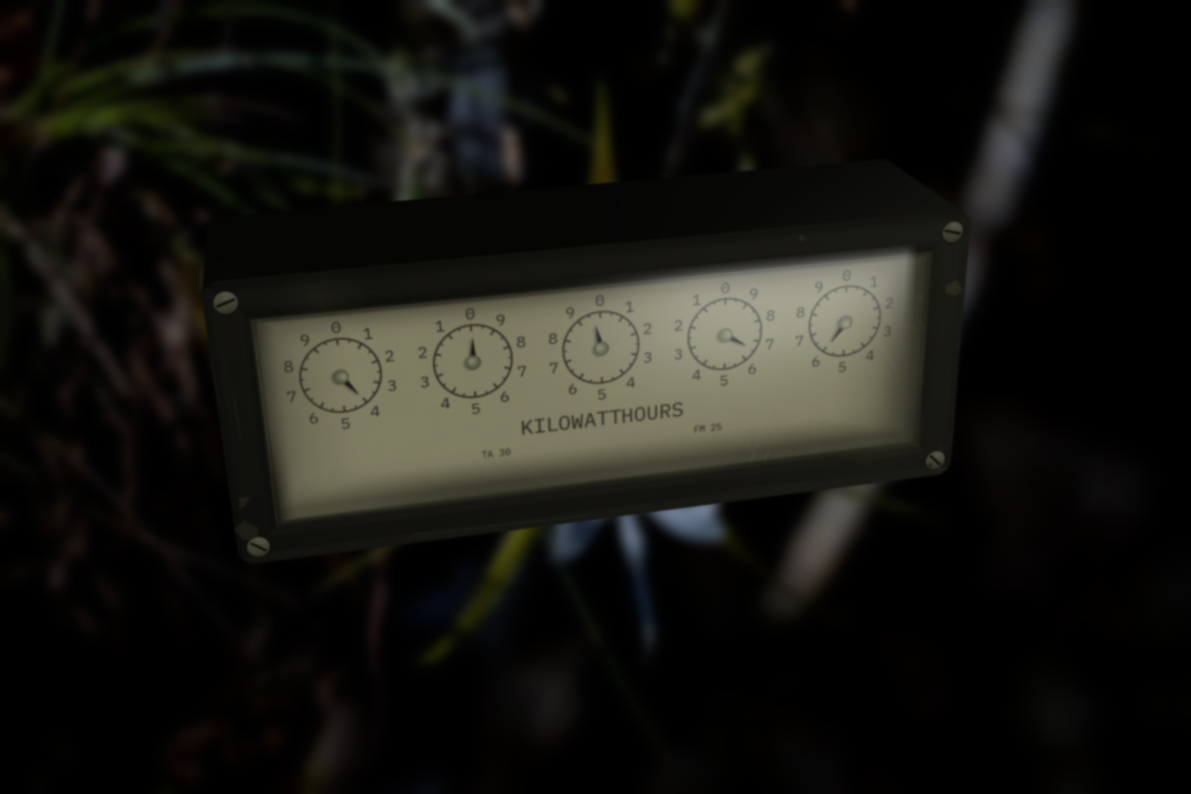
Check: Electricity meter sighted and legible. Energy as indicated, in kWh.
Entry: 39966 kWh
